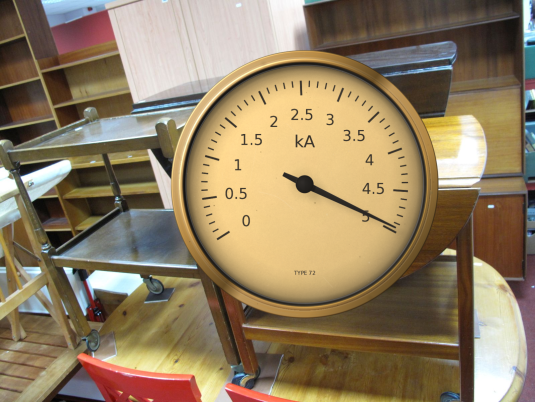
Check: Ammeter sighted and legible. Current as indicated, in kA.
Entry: 4.95 kA
